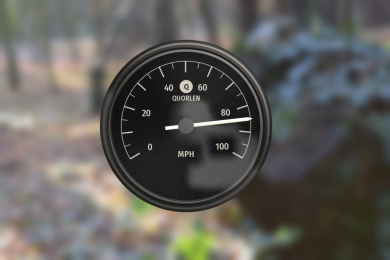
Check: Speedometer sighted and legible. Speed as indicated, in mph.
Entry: 85 mph
